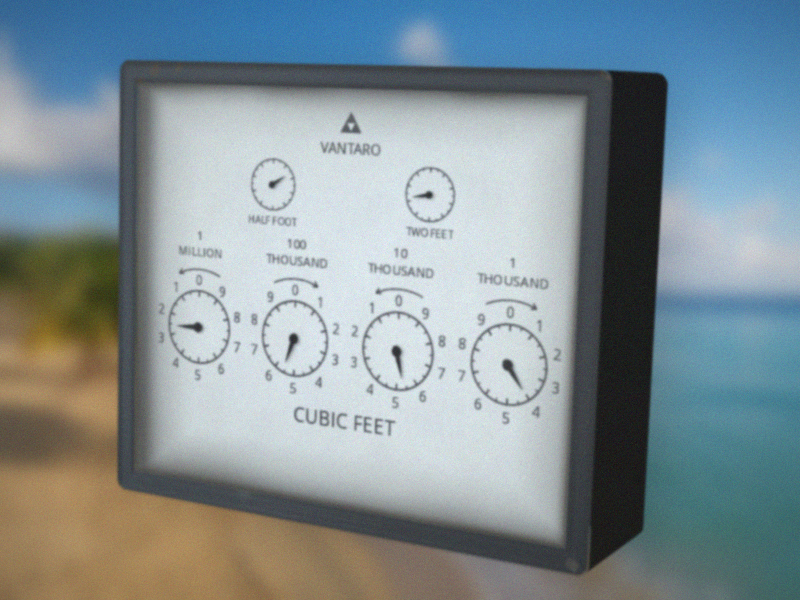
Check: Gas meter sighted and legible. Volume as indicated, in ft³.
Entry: 255400 ft³
